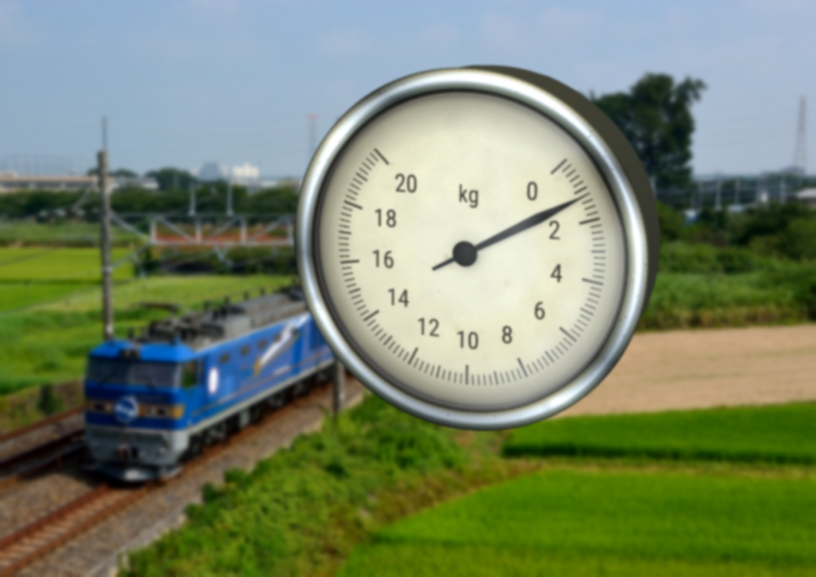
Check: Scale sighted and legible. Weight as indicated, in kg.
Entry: 1.2 kg
